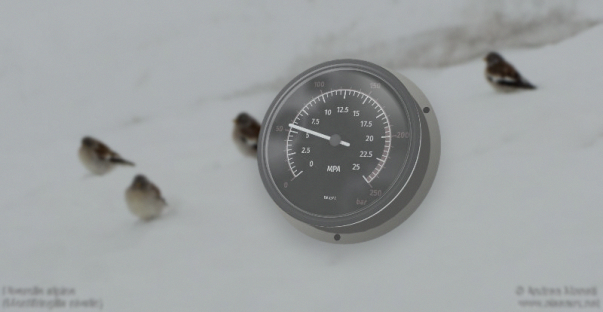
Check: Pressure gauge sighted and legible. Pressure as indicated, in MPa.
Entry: 5.5 MPa
